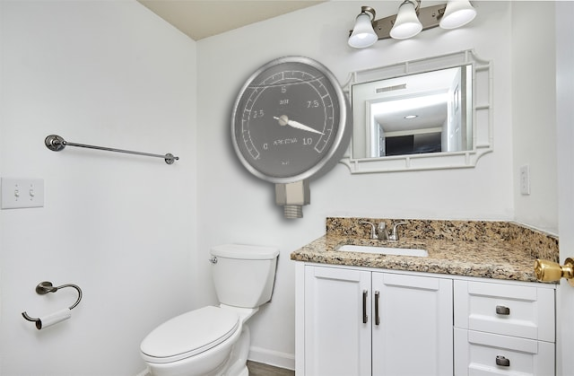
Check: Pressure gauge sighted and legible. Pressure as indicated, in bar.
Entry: 9.25 bar
